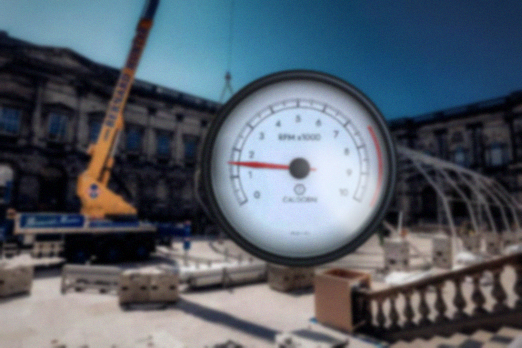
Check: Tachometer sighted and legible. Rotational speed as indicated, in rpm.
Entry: 1500 rpm
